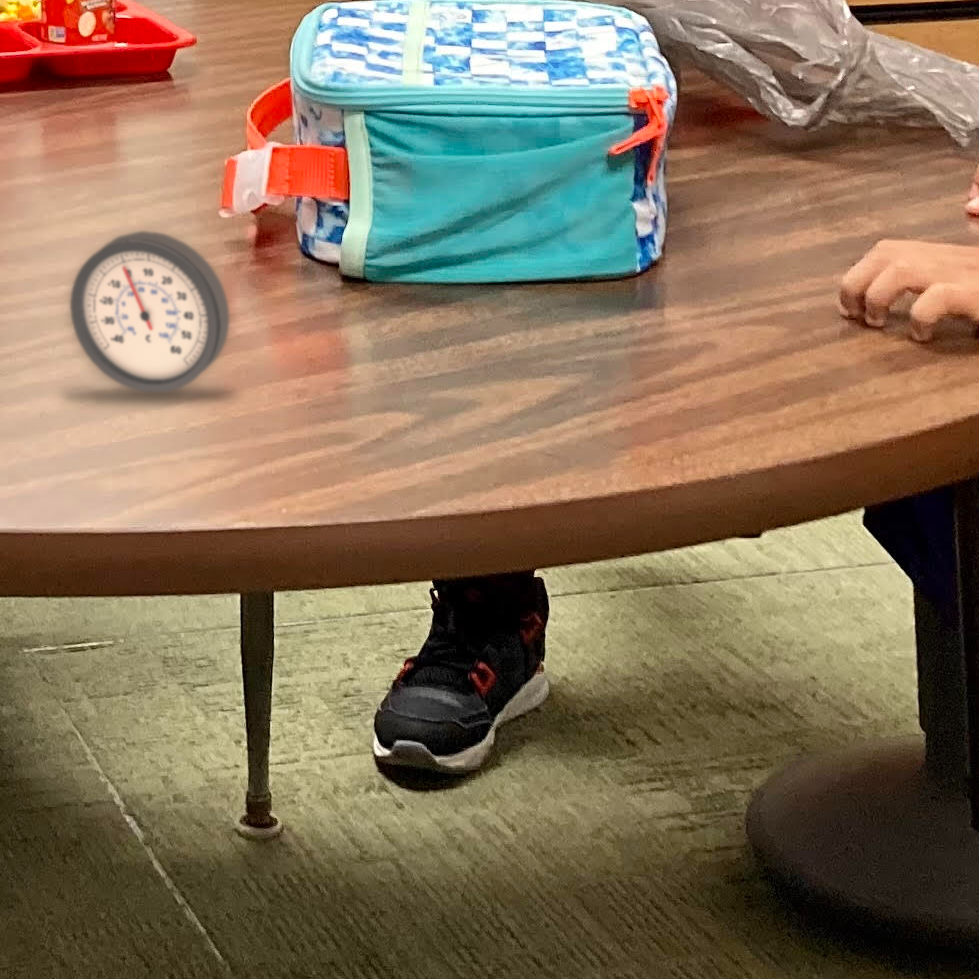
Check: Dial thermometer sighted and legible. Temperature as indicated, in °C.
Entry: 0 °C
